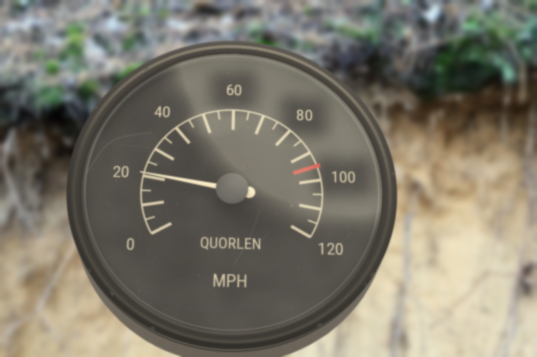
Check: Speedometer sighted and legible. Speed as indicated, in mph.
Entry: 20 mph
